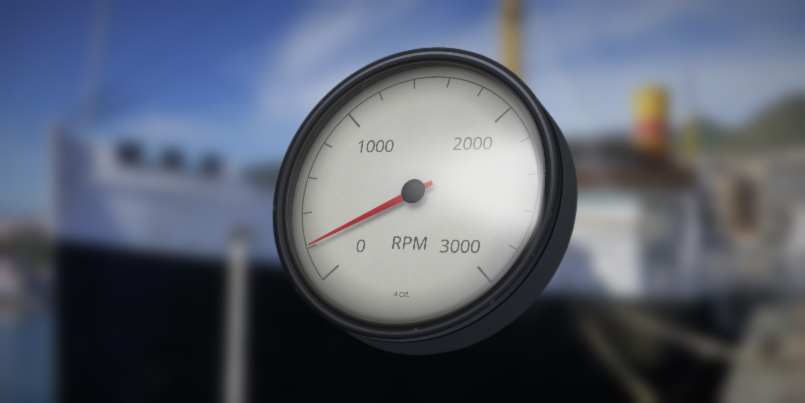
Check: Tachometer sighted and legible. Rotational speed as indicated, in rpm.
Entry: 200 rpm
